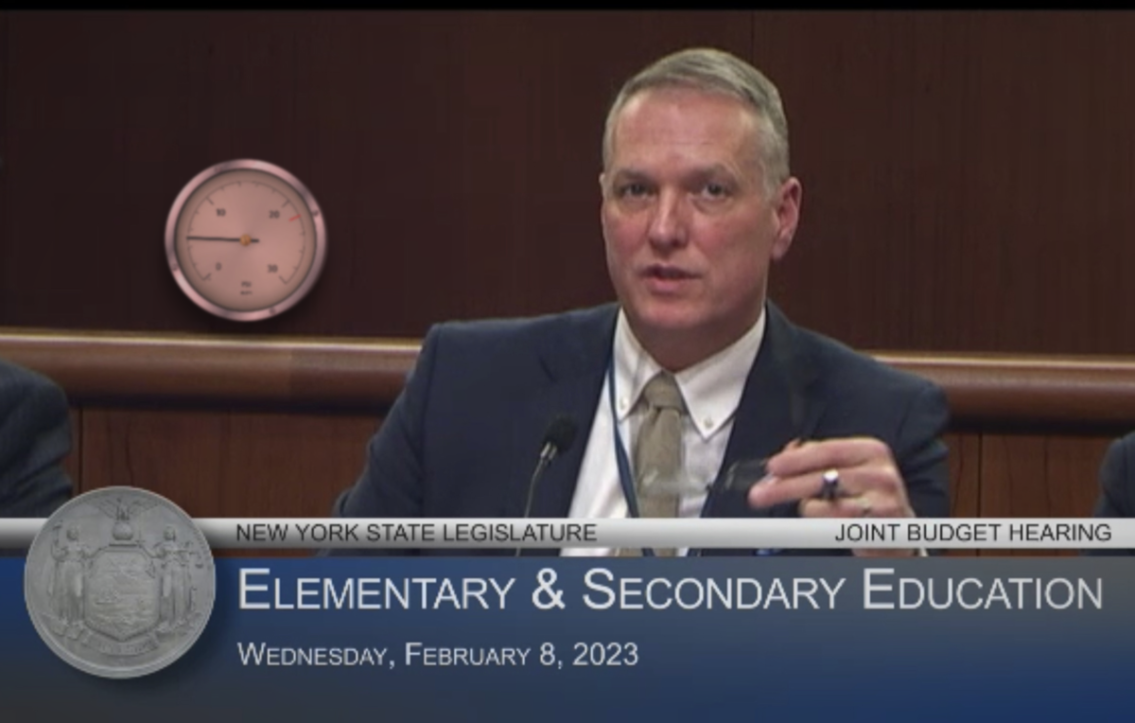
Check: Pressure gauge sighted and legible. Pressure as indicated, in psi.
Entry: 5 psi
